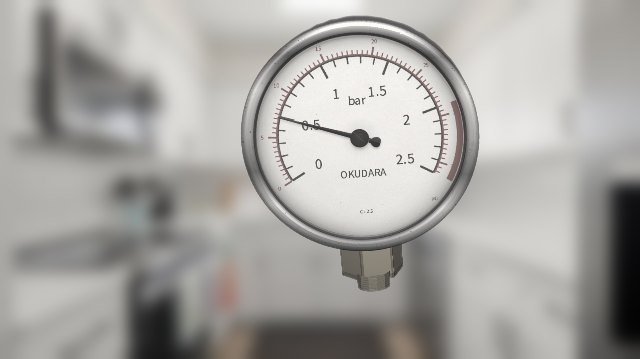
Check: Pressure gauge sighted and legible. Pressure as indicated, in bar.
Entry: 0.5 bar
